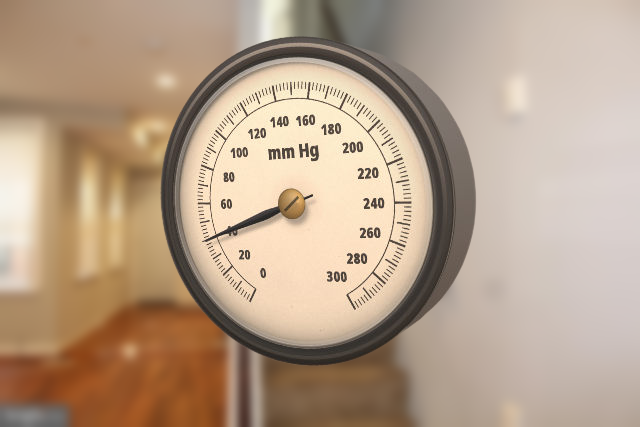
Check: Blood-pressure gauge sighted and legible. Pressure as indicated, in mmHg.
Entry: 40 mmHg
